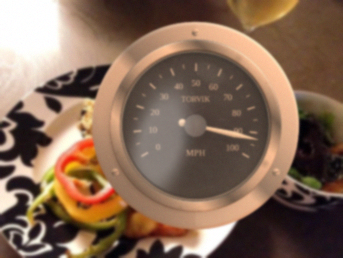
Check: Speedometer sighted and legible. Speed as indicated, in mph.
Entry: 92.5 mph
